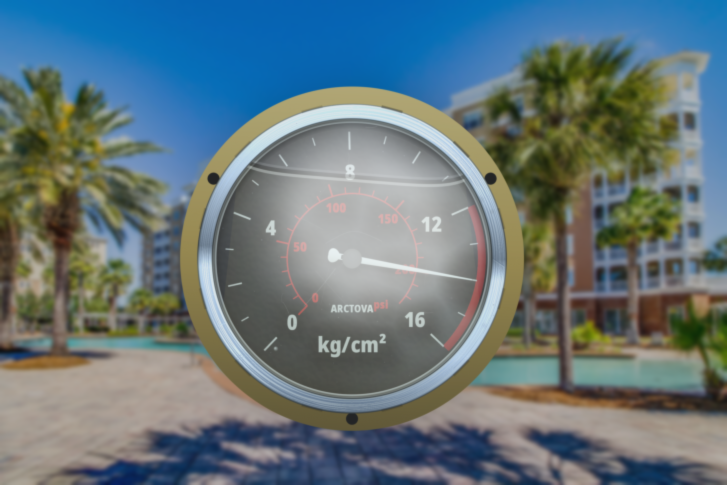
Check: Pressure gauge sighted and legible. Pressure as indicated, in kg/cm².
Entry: 14 kg/cm²
